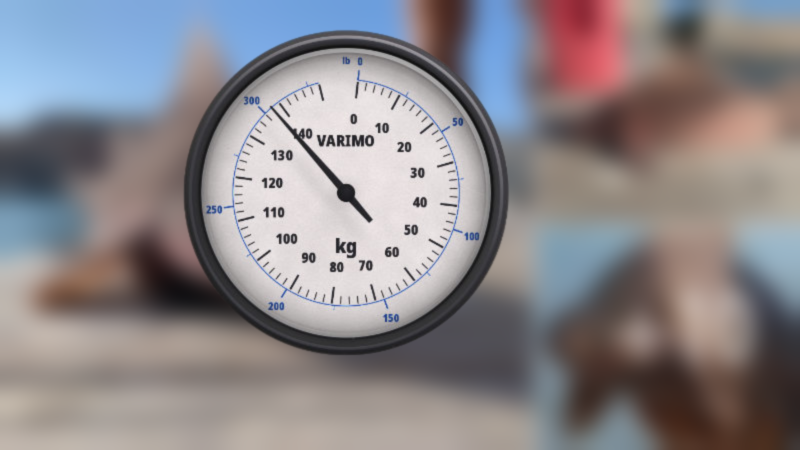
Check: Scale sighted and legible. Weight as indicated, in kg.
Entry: 138 kg
